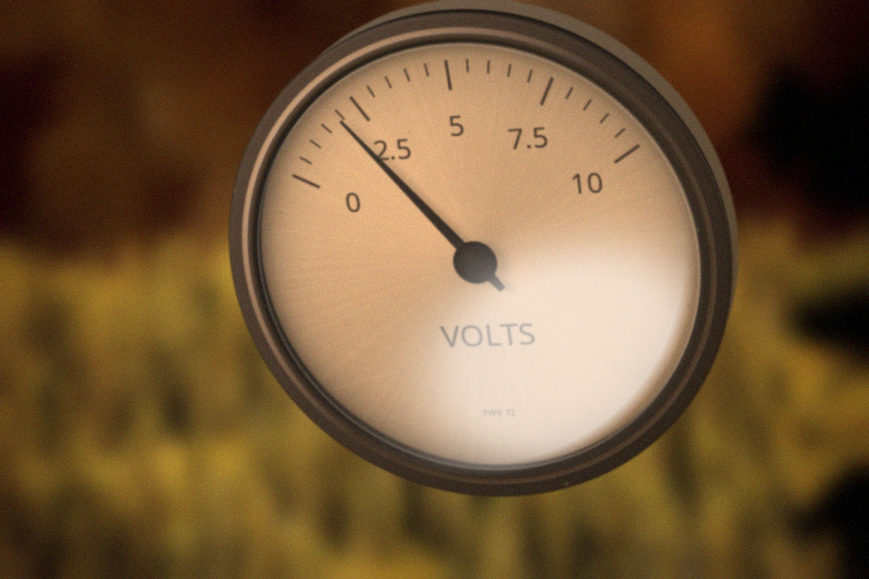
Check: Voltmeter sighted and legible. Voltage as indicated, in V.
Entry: 2 V
